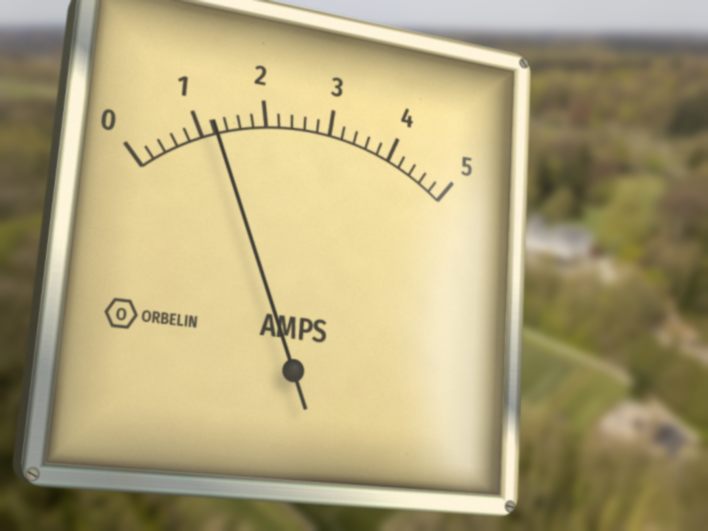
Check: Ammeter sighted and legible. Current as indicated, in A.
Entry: 1.2 A
